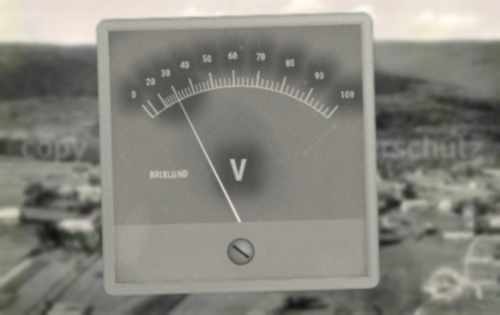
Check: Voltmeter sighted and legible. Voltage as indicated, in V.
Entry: 30 V
